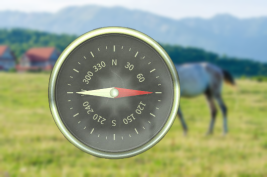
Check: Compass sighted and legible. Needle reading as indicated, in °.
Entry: 90 °
